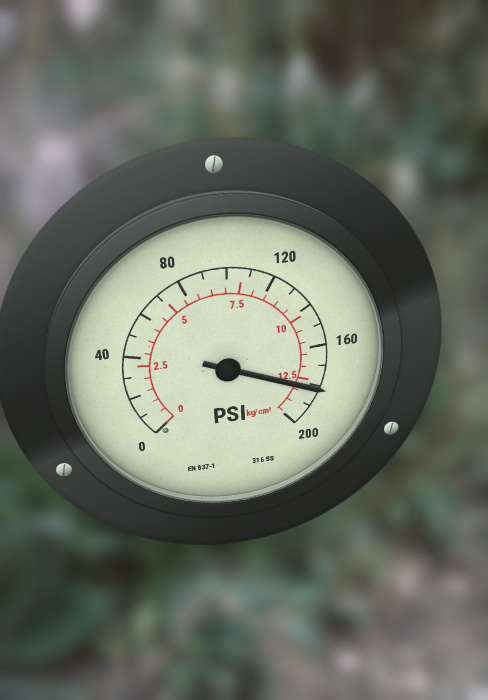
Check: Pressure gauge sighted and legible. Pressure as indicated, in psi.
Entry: 180 psi
